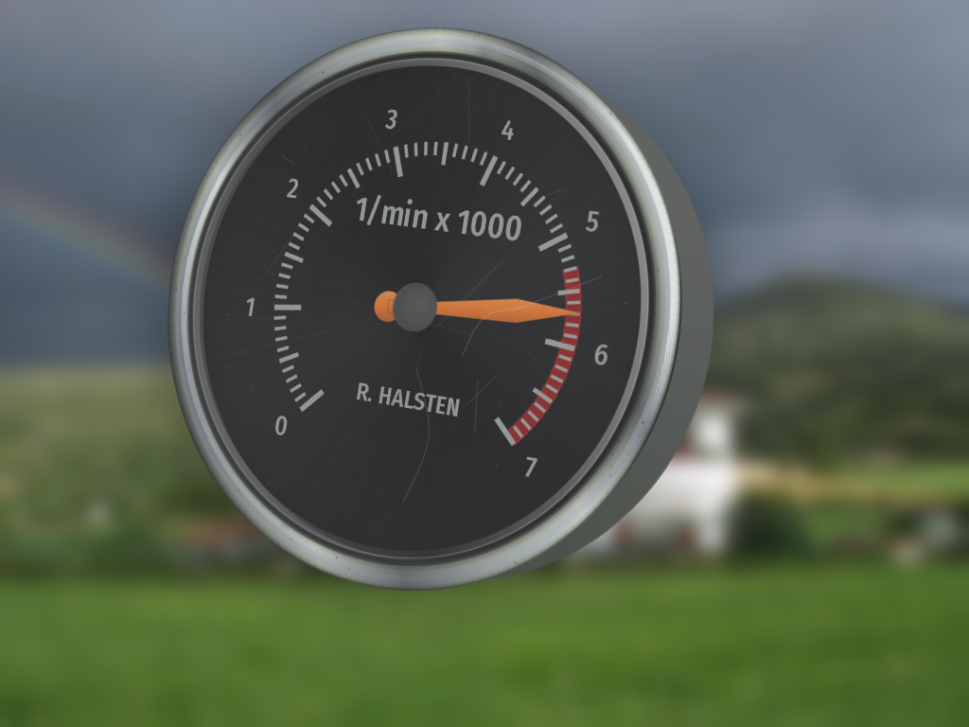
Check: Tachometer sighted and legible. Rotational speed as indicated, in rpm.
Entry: 5700 rpm
